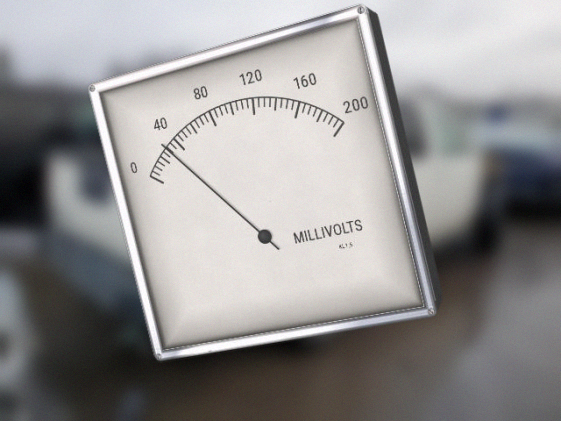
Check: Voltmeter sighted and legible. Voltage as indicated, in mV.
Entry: 30 mV
